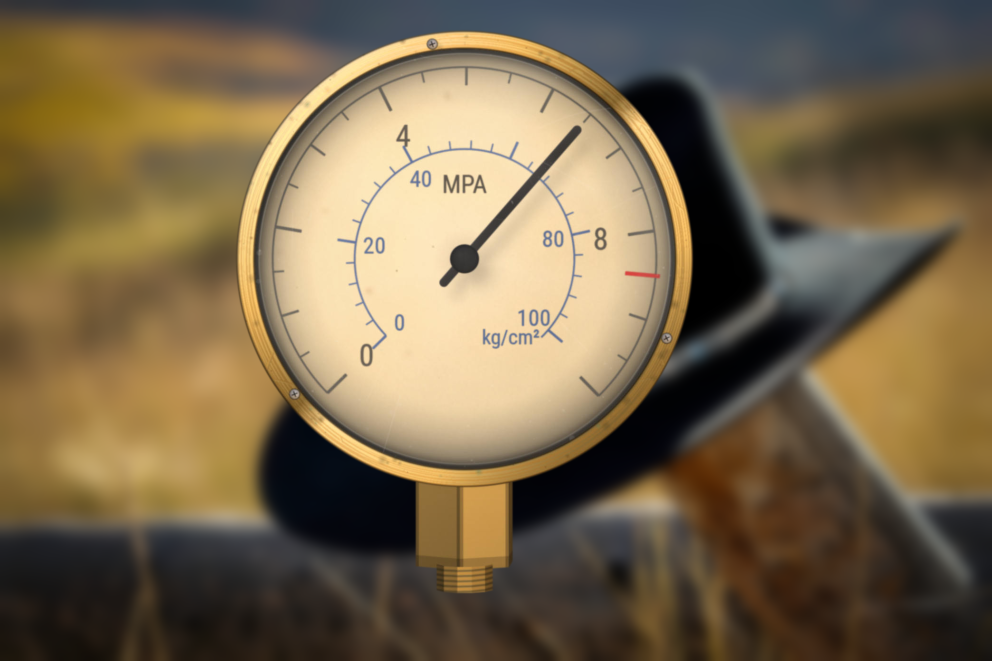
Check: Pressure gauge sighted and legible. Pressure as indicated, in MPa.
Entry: 6.5 MPa
